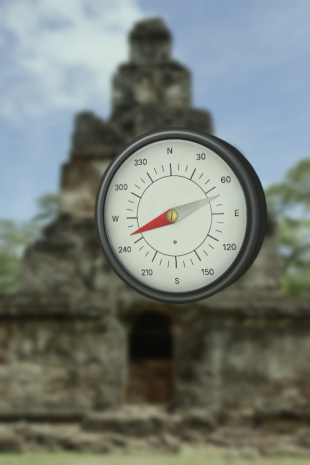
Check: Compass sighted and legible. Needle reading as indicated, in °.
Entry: 250 °
